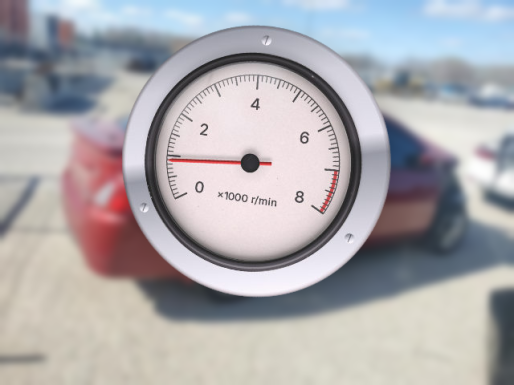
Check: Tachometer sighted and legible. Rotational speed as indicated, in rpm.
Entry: 900 rpm
